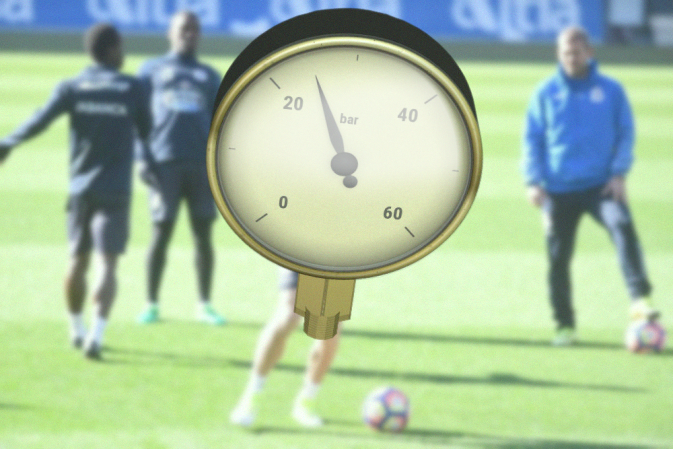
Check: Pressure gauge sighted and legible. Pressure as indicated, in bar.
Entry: 25 bar
